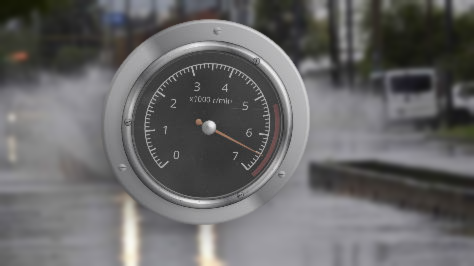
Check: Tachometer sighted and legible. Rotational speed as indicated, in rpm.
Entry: 6500 rpm
